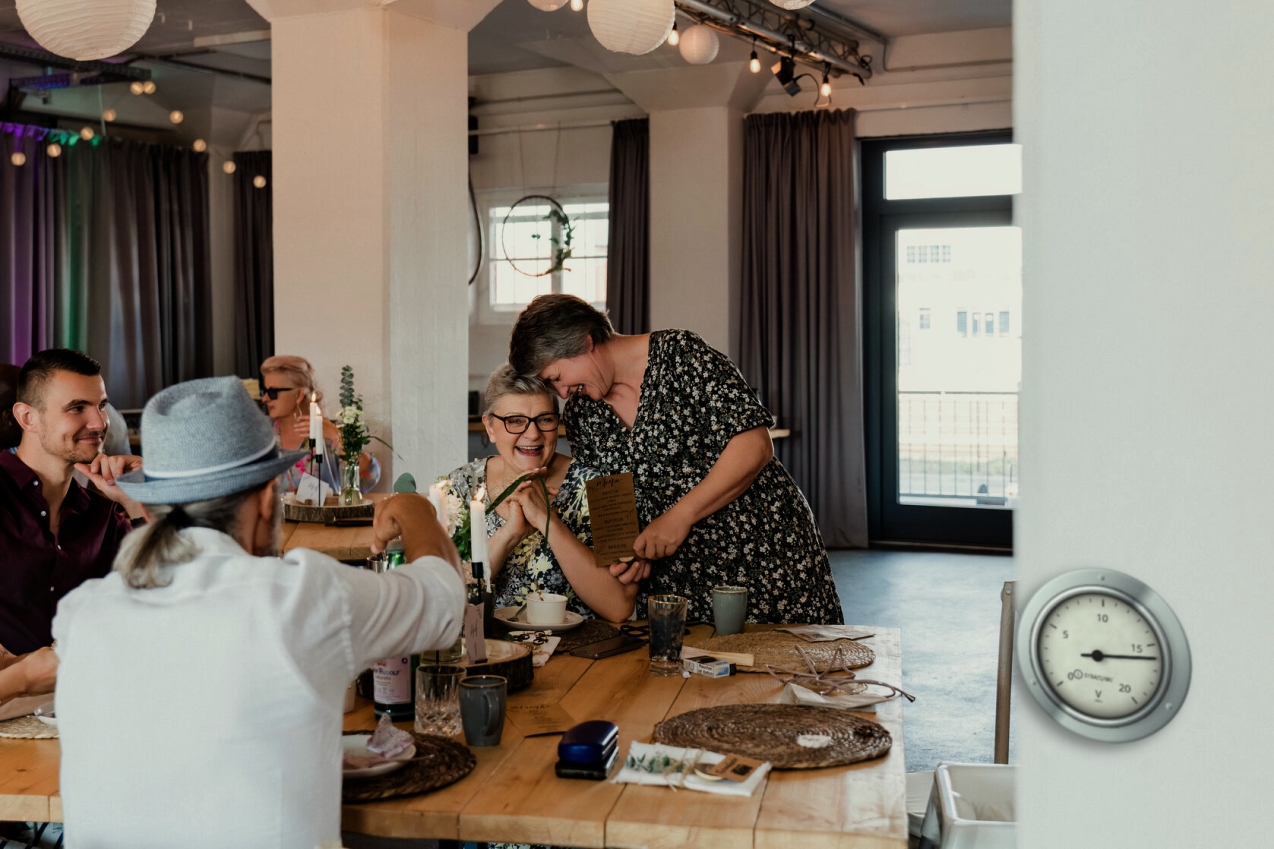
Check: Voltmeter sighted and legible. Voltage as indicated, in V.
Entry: 16 V
